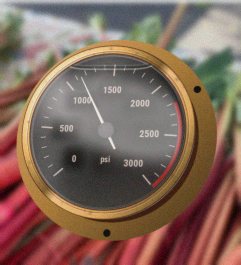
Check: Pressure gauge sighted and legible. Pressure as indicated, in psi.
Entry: 1150 psi
